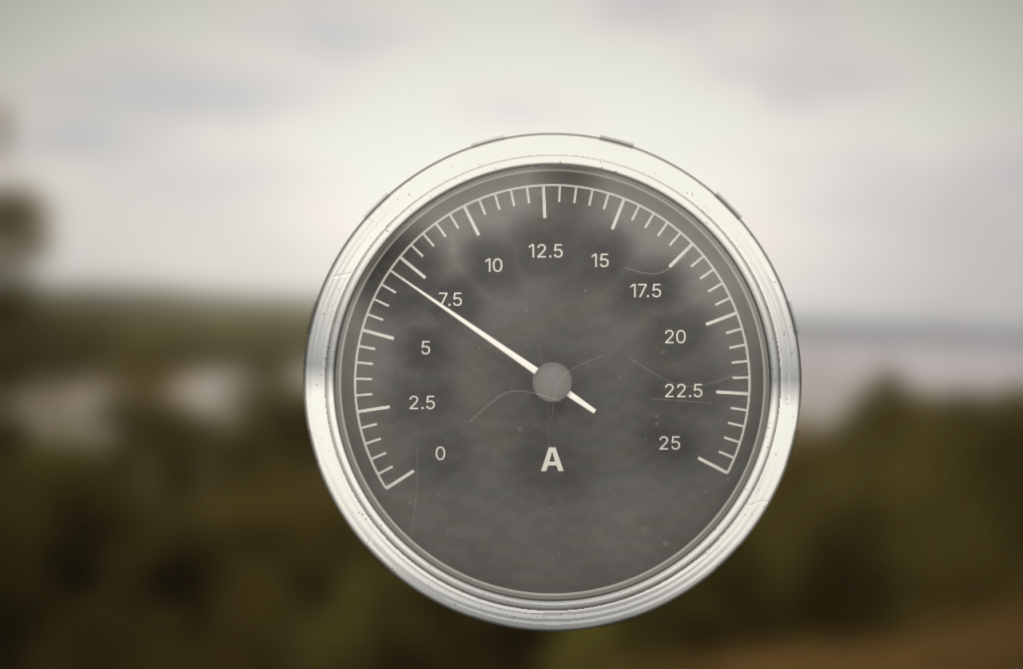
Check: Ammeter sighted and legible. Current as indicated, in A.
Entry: 7 A
